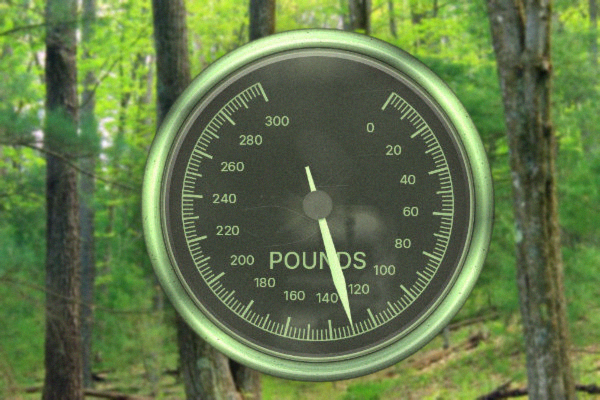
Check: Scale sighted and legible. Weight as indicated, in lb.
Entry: 130 lb
